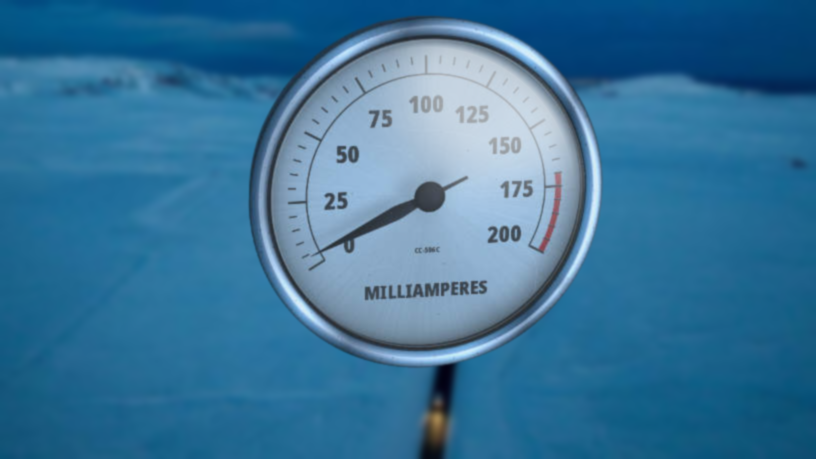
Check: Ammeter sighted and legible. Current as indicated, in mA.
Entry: 5 mA
